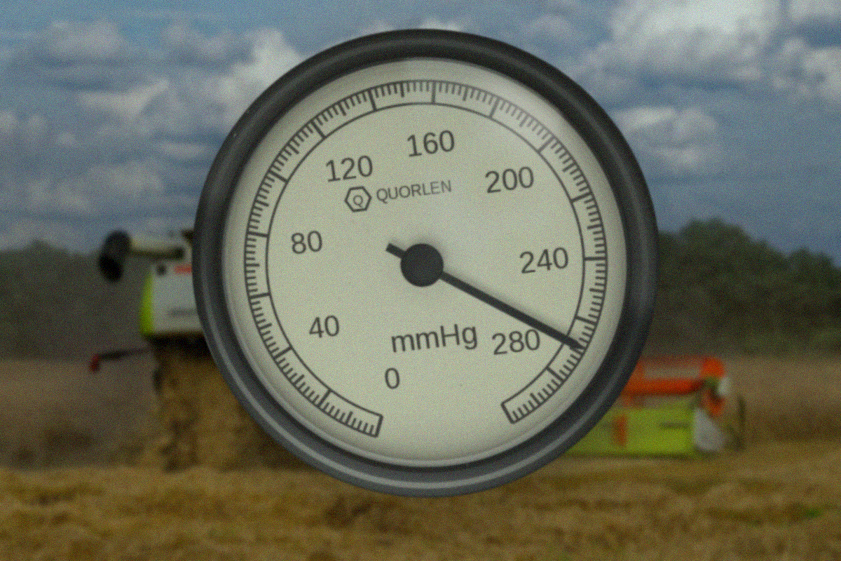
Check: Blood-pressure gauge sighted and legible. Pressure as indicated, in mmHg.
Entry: 268 mmHg
